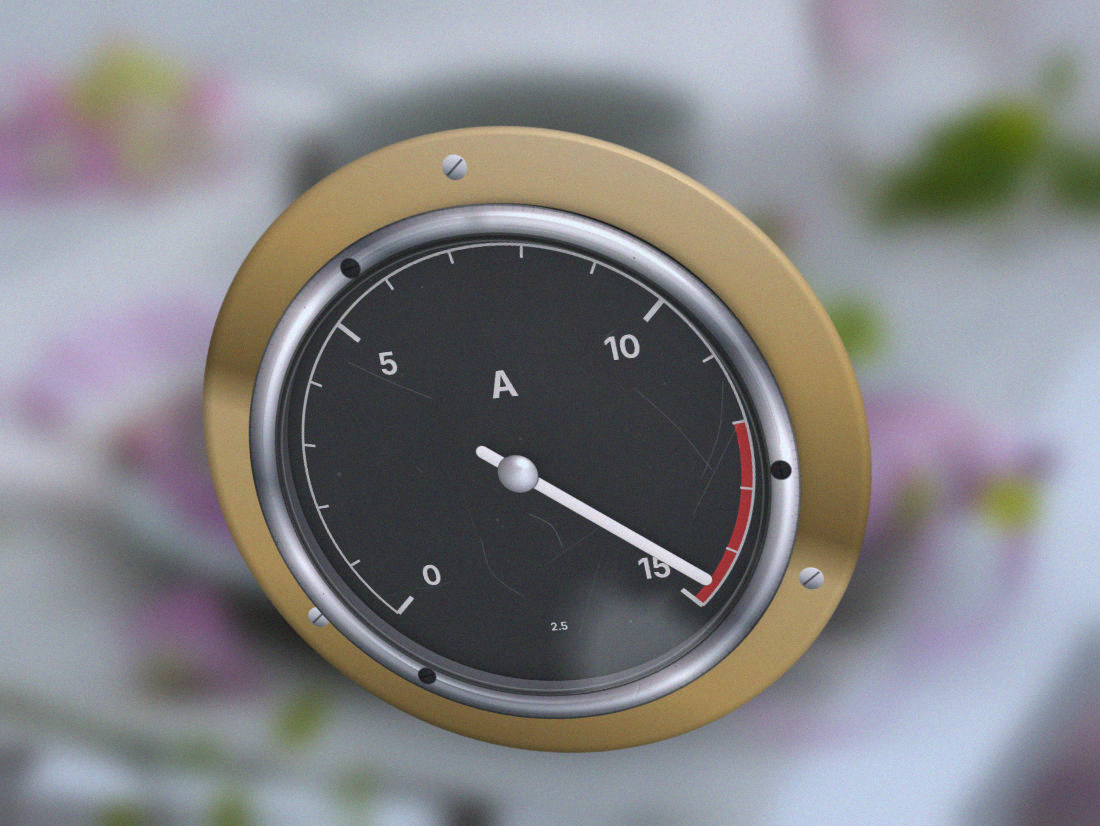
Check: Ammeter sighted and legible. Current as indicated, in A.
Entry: 14.5 A
